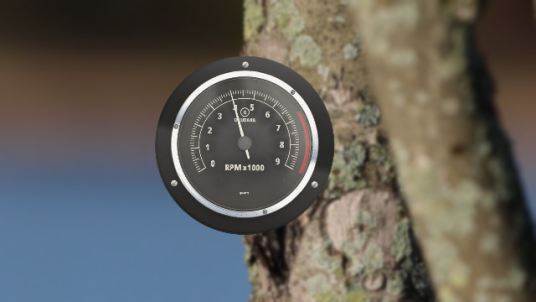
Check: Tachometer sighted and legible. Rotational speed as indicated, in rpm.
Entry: 4000 rpm
